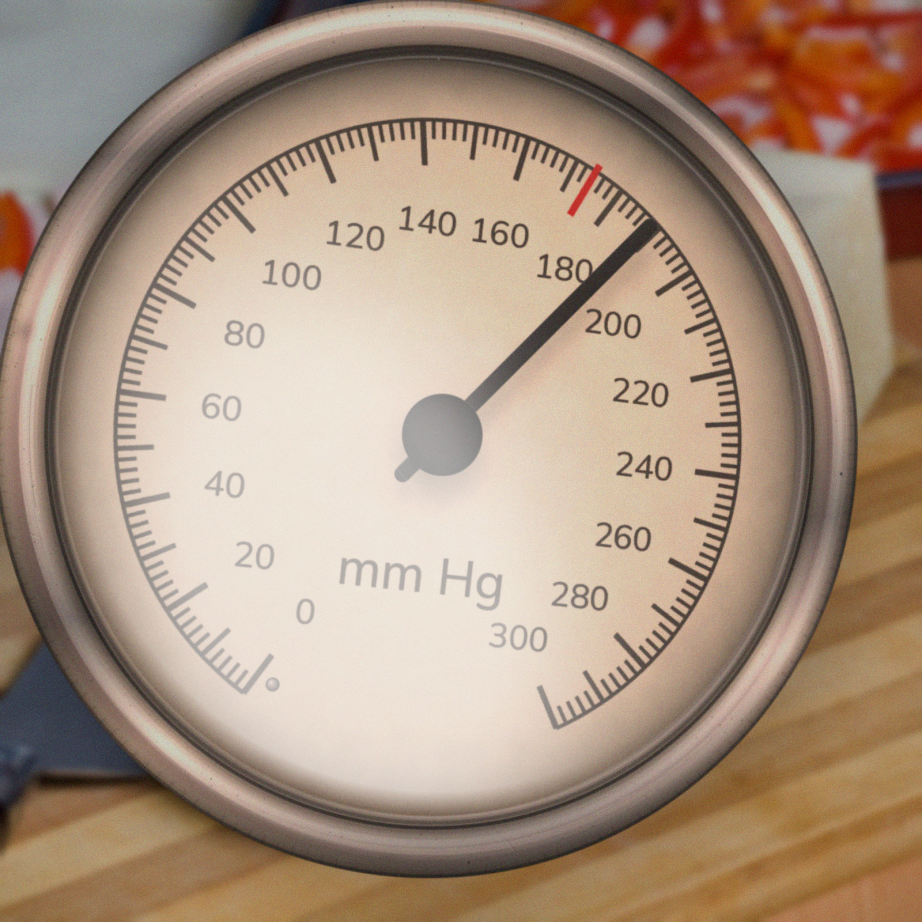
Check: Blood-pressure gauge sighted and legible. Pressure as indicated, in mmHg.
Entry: 188 mmHg
